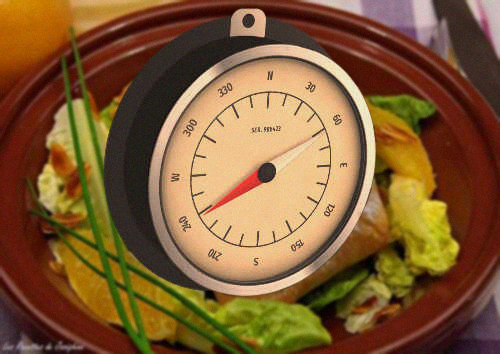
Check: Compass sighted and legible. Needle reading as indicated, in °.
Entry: 240 °
